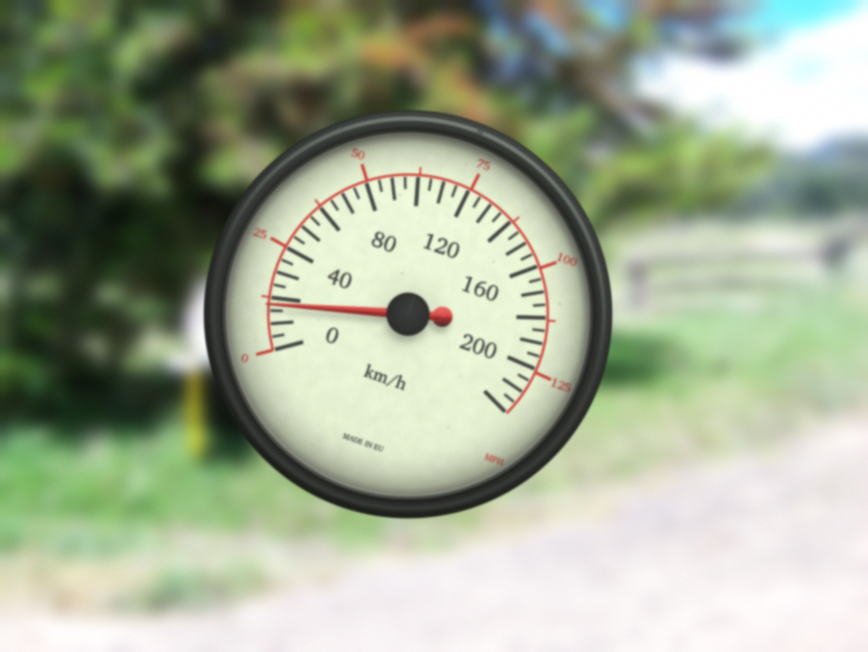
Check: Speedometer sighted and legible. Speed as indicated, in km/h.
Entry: 17.5 km/h
